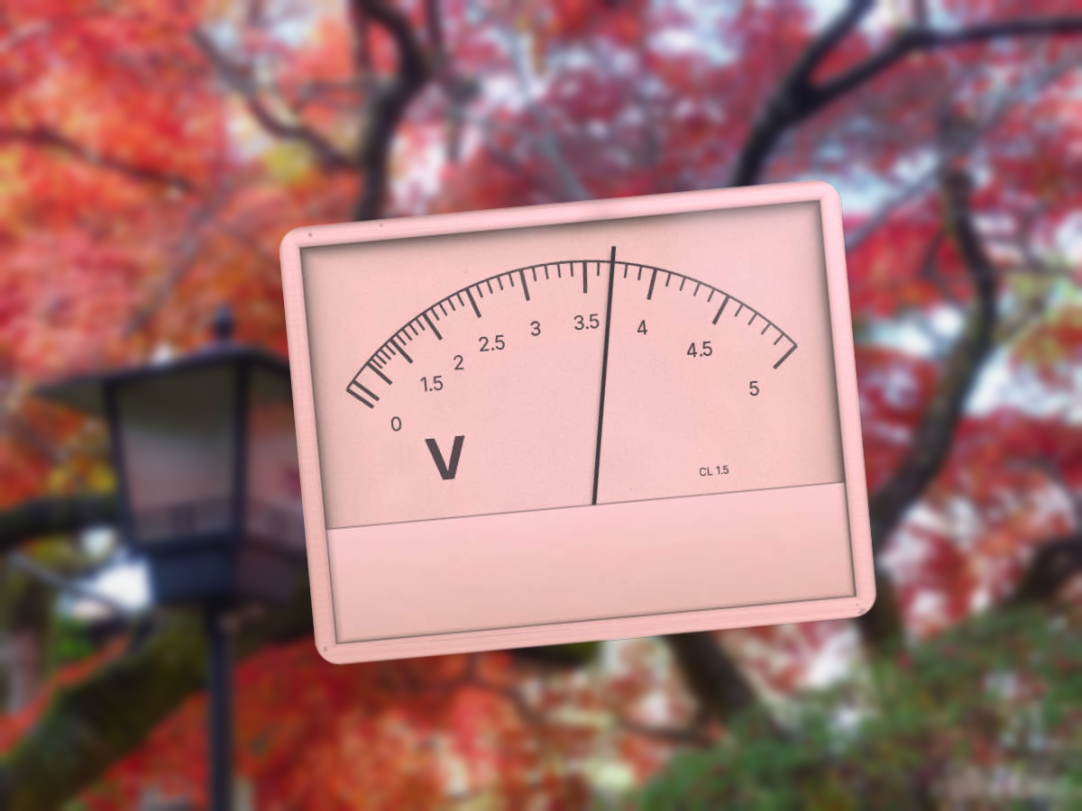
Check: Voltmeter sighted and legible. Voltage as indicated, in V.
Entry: 3.7 V
